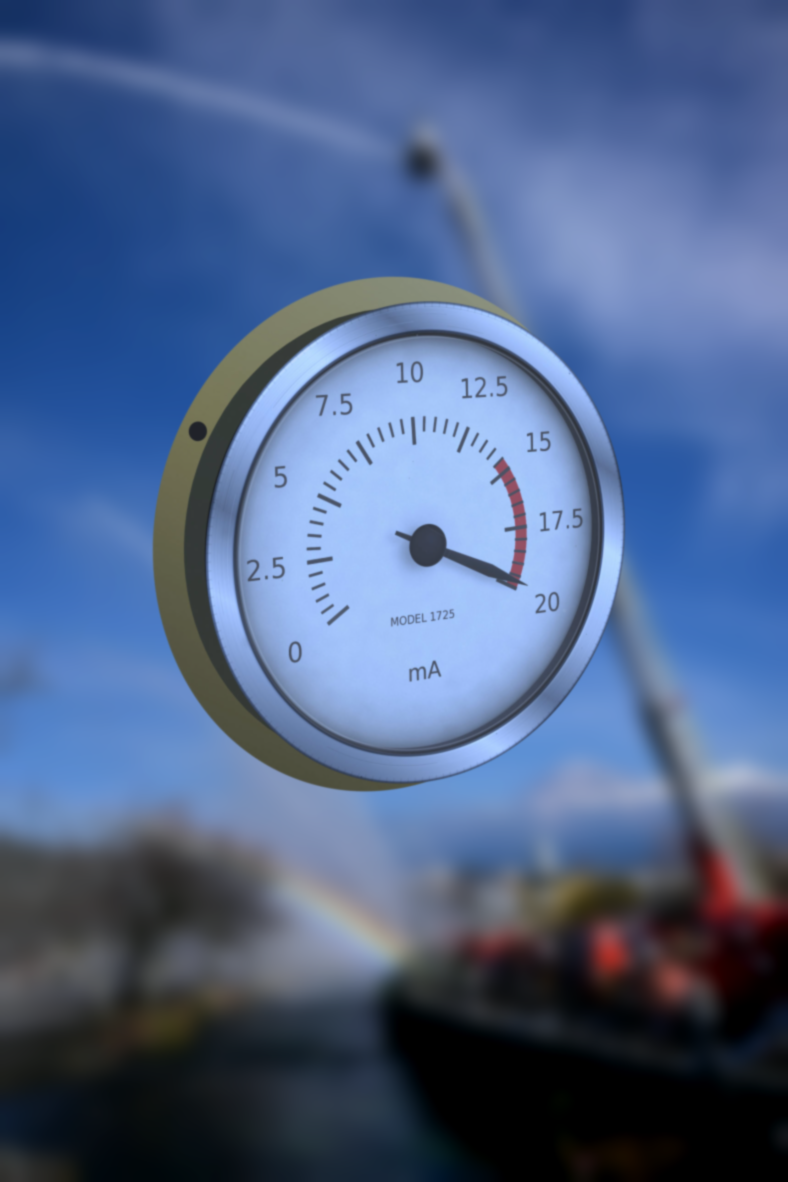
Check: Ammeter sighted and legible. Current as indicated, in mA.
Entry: 19.75 mA
